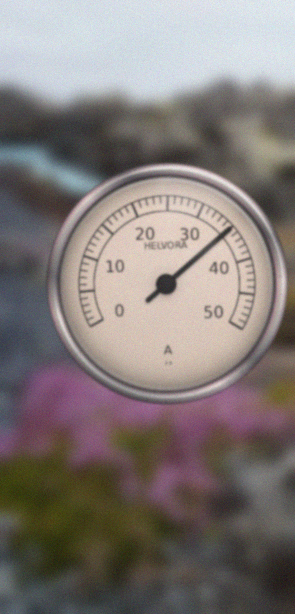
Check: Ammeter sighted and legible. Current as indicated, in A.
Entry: 35 A
